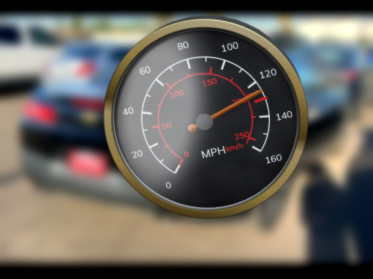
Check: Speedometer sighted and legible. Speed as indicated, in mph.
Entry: 125 mph
